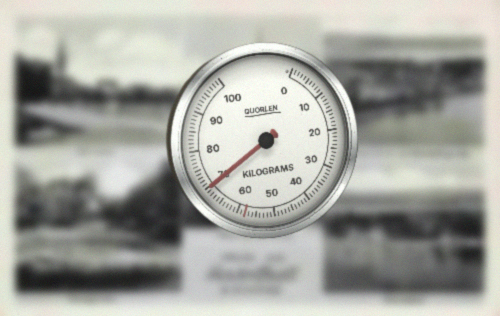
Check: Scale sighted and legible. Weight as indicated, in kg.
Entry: 70 kg
